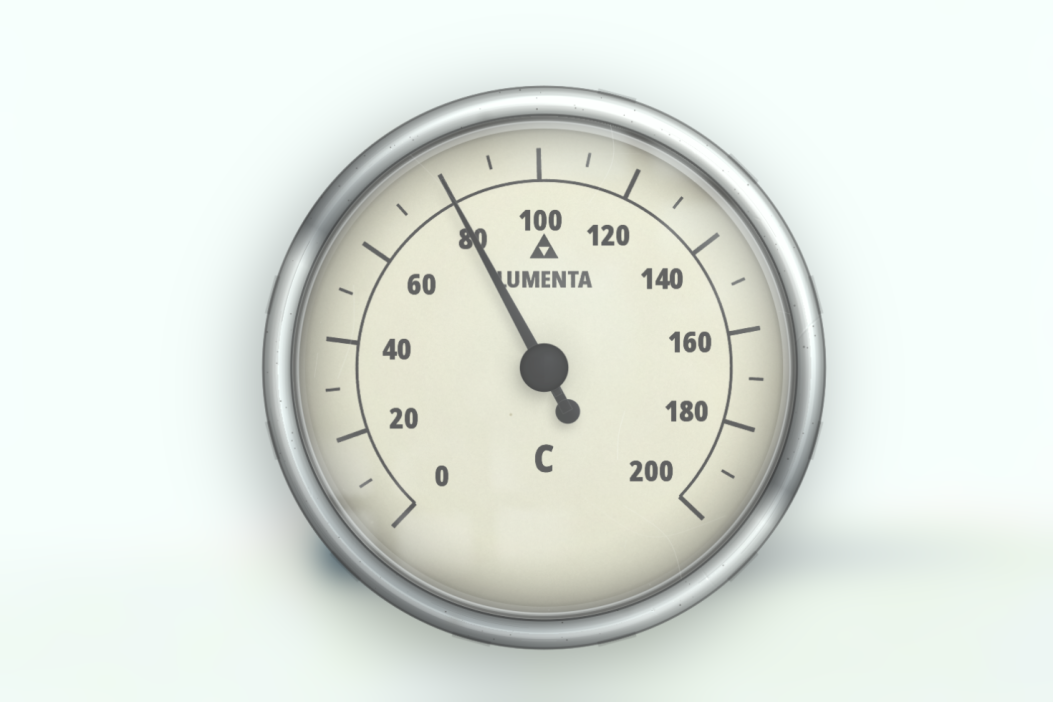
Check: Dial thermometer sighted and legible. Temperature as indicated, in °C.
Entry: 80 °C
